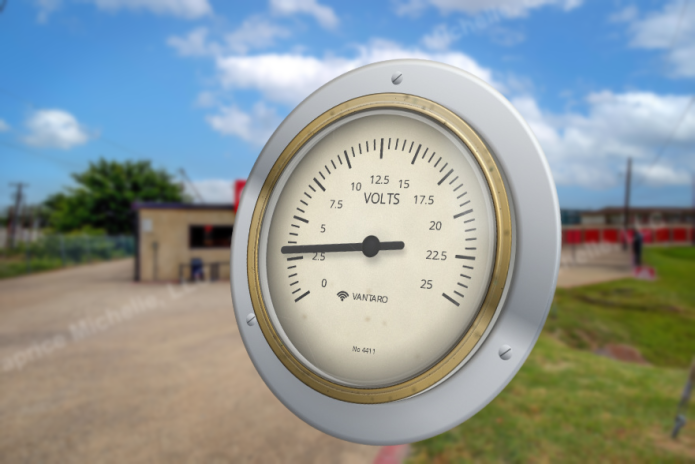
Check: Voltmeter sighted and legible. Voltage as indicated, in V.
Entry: 3 V
